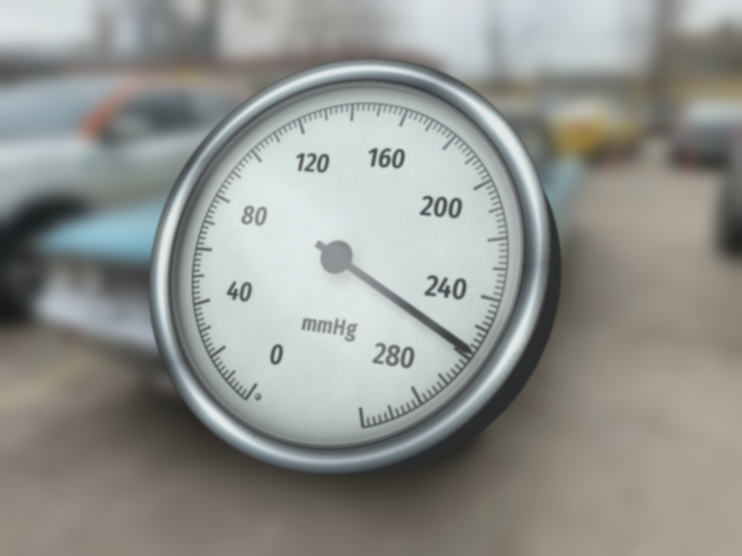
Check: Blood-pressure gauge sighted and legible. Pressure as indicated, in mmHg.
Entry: 258 mmHg
